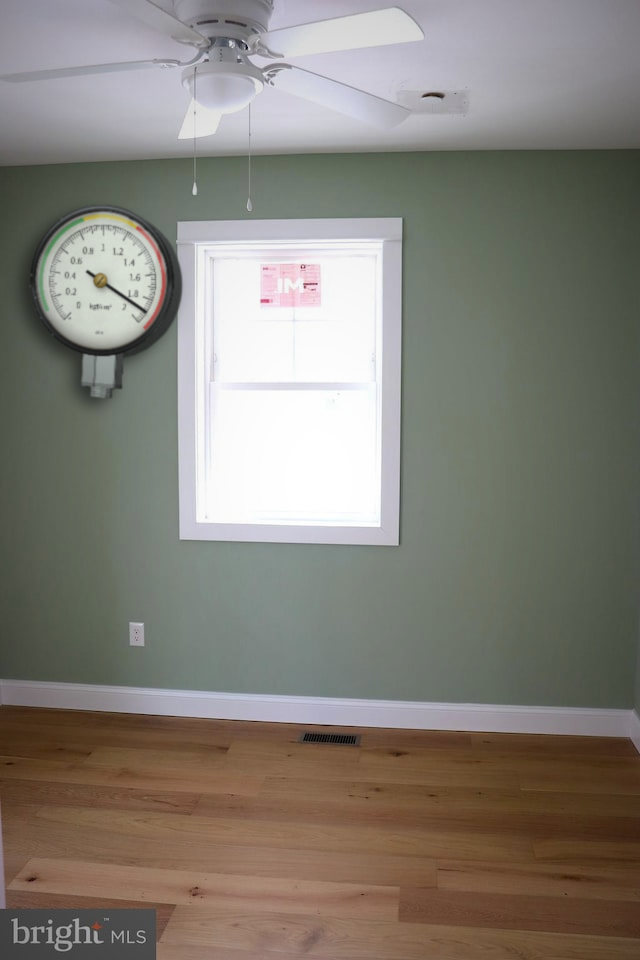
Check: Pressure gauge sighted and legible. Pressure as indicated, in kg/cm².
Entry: 1.9 kg/cm²
